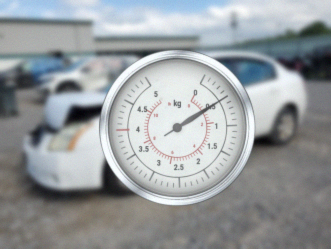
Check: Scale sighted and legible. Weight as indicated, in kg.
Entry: 0.5 kg
